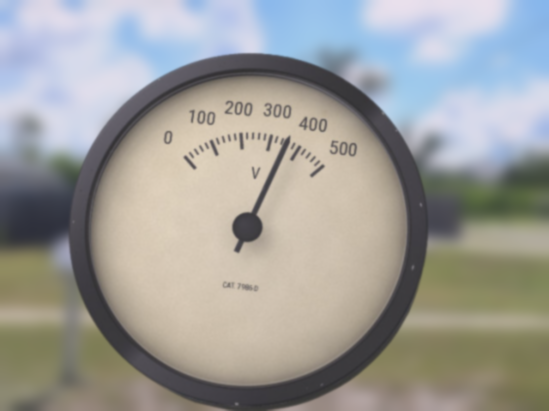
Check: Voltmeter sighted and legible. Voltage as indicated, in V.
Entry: 360 V
